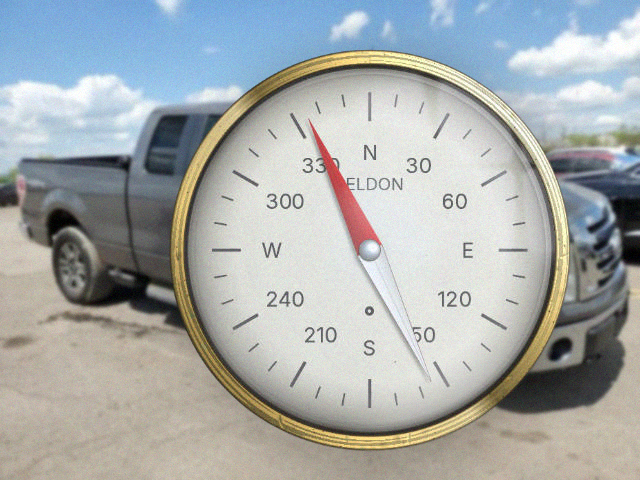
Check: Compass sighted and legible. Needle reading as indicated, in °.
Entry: 335 °
